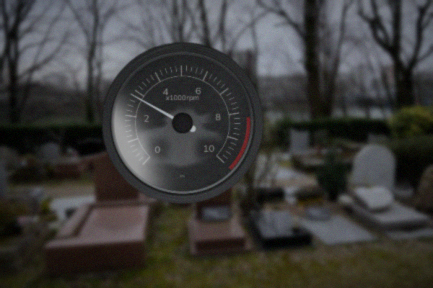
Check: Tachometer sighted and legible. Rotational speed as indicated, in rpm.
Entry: 2800 rpm
